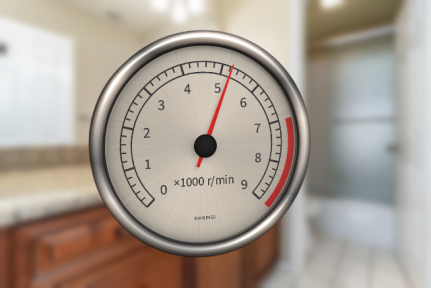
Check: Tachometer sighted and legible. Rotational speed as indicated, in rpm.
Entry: 5200 rpm
